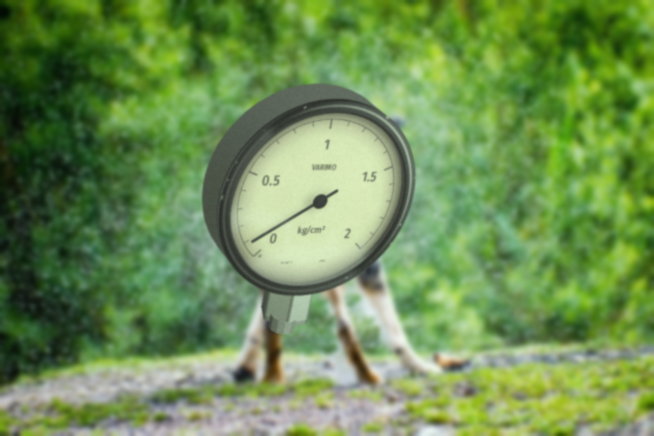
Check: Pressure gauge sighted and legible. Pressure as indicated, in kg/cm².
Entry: 0.1 kg/cm²
